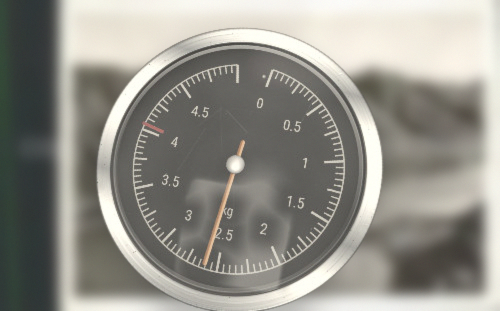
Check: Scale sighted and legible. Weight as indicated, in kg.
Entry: 2.6 kg
